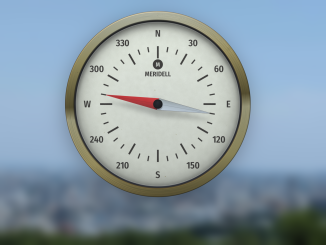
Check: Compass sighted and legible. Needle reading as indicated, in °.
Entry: 280 °
